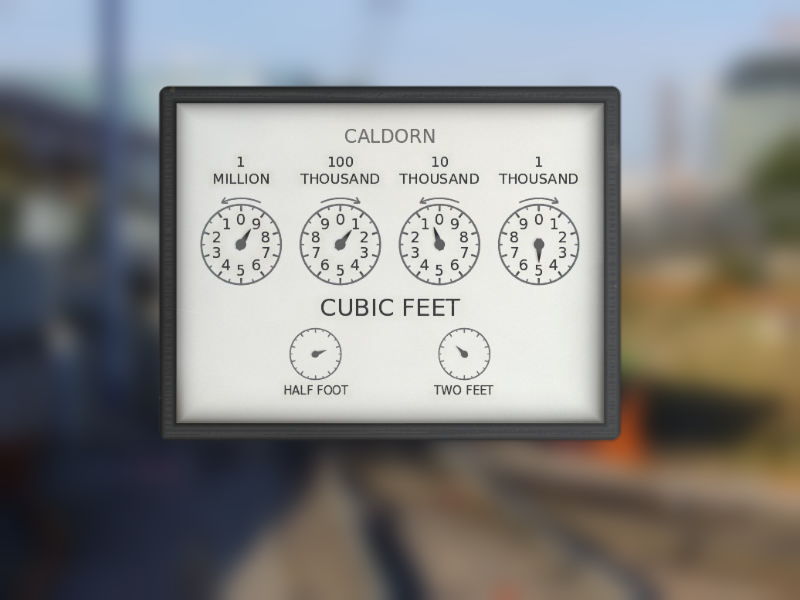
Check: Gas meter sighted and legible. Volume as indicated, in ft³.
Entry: 910500 ft³
